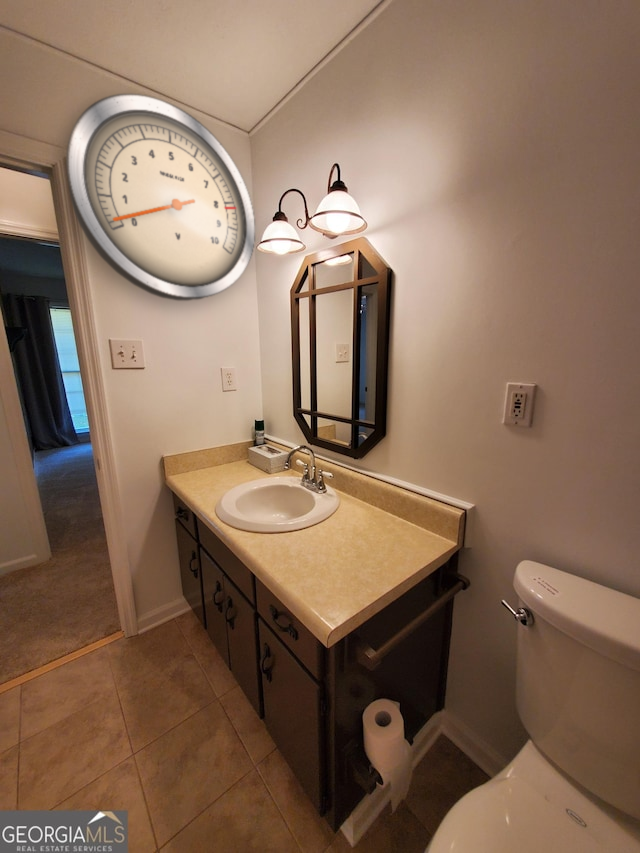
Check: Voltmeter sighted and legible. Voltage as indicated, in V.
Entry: 0.2 V
